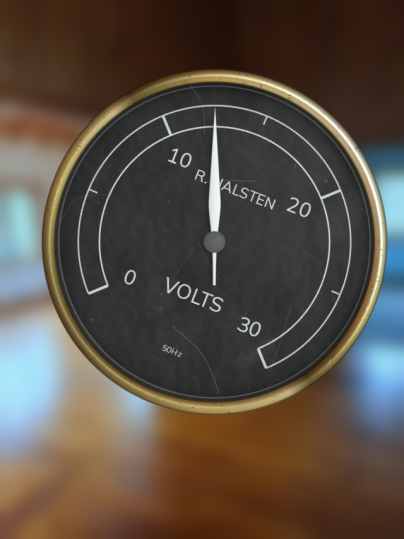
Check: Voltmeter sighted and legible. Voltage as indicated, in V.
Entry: 12.5 V
